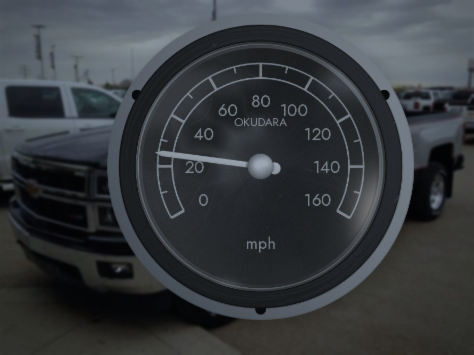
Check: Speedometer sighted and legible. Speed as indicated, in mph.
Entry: 25 mph
